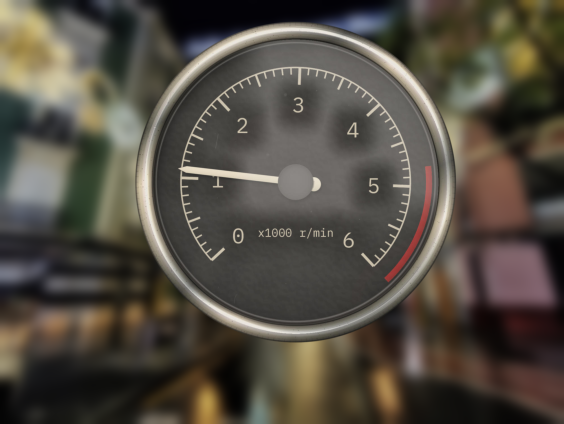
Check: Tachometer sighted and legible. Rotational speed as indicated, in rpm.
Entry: 1100 rpm
